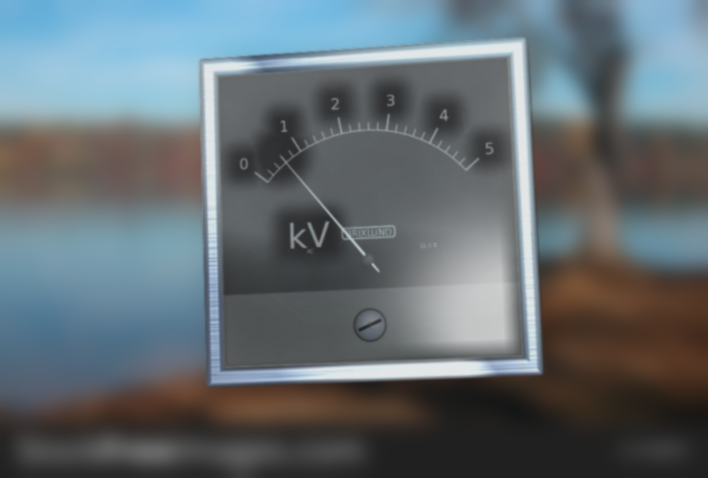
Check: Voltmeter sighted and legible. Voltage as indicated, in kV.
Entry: 0.6 kV
